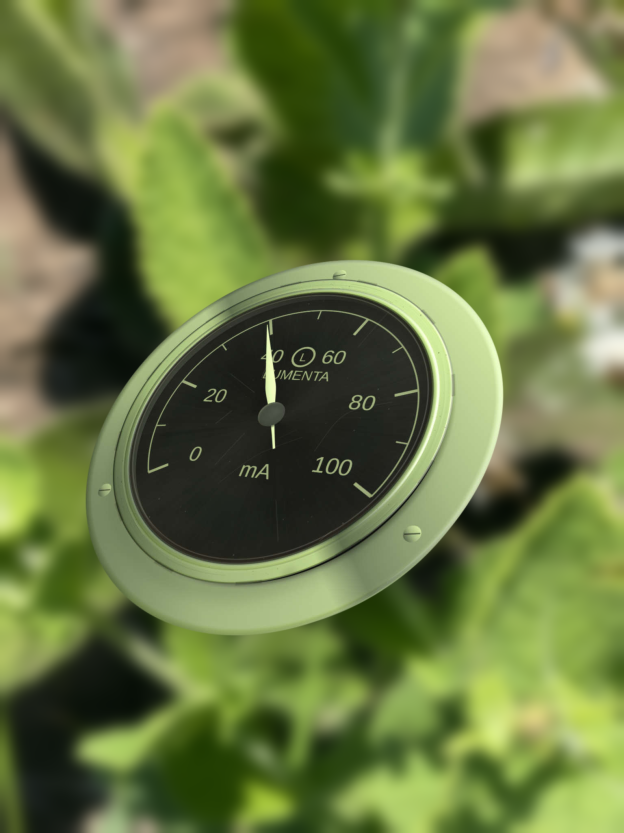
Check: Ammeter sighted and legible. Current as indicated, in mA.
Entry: 40 mA
